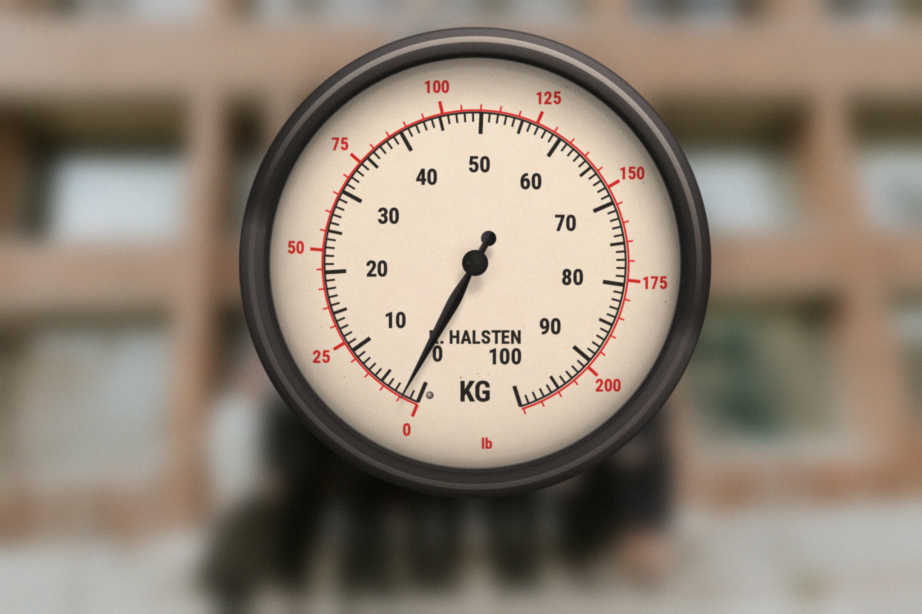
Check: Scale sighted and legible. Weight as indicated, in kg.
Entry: 2 kg
